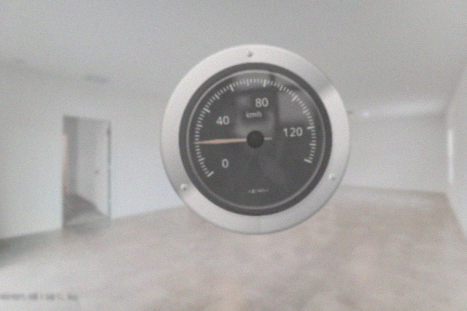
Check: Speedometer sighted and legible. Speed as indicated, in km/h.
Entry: 20 km/h
